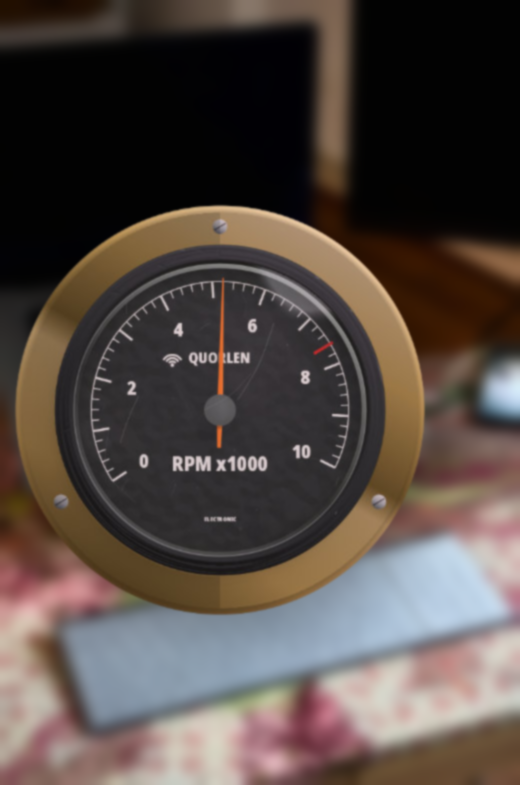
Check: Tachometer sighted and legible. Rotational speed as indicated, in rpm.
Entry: 5200 rpm
